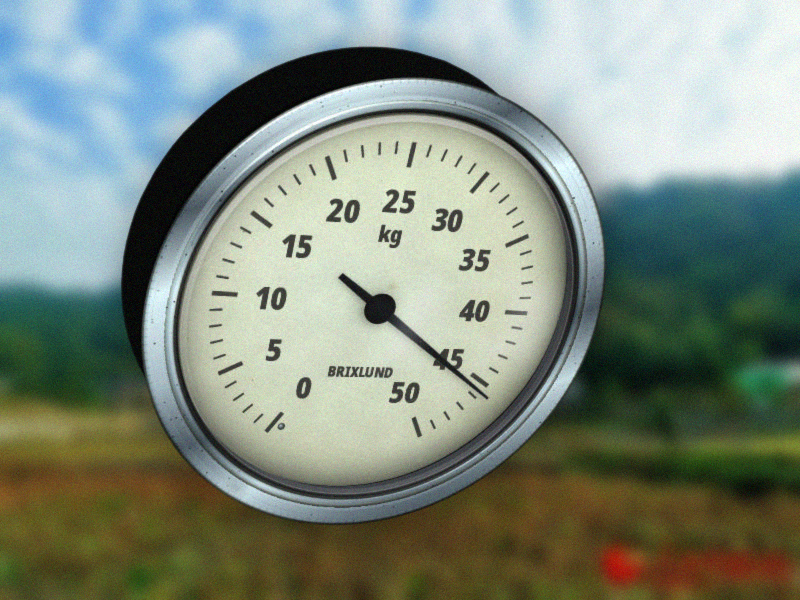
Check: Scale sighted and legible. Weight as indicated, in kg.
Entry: 45.5 kg
